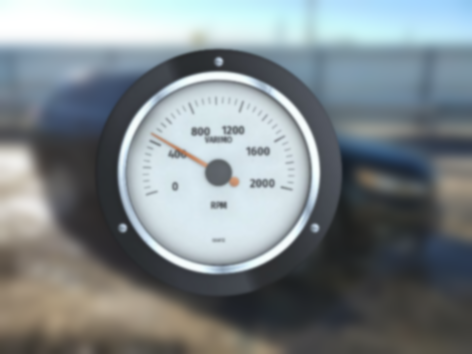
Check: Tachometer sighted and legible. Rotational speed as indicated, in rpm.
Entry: 450 rpm
